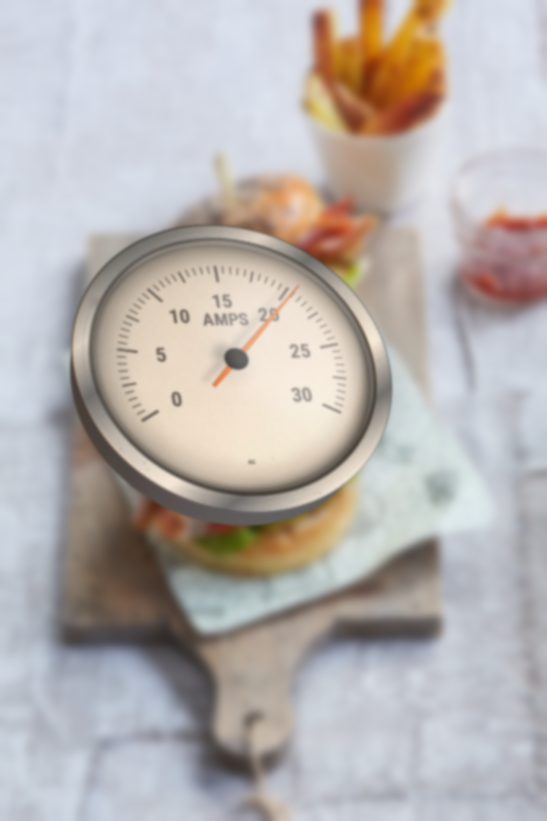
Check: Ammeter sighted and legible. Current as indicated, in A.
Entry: 20.5 A
